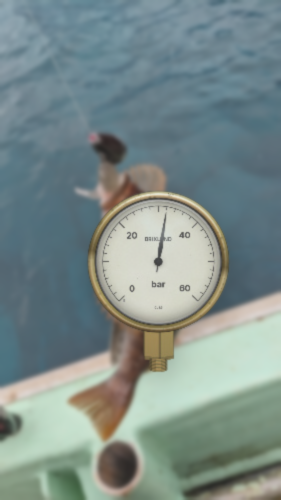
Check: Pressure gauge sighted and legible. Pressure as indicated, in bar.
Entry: 32 bar
